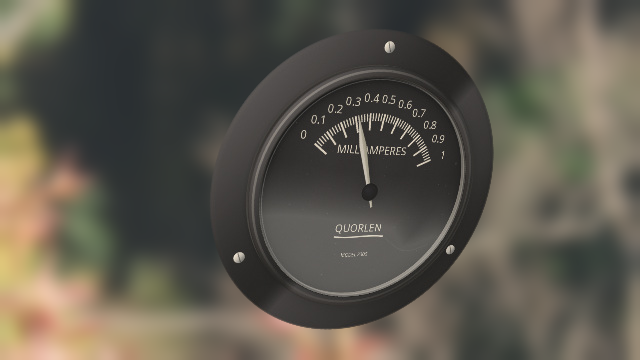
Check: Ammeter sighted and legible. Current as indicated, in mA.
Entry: 0.3 mA
